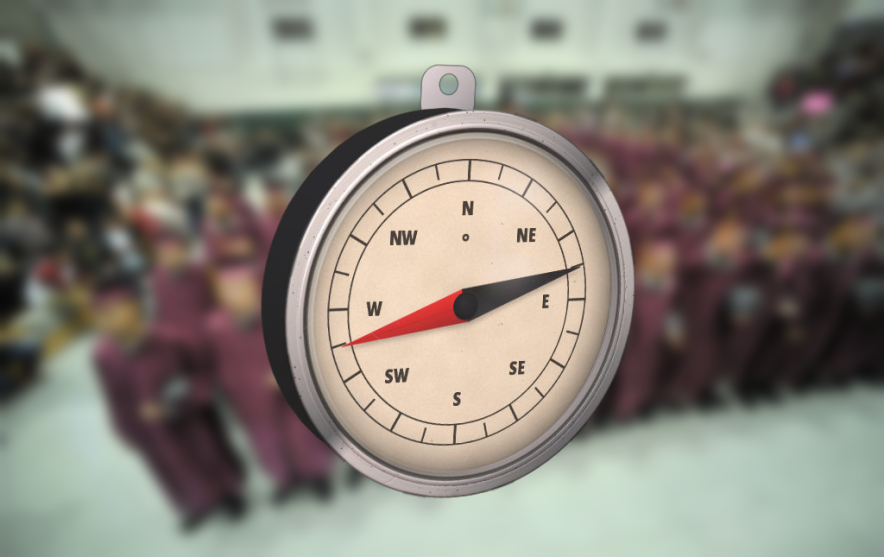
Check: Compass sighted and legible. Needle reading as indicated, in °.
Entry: 255 °
